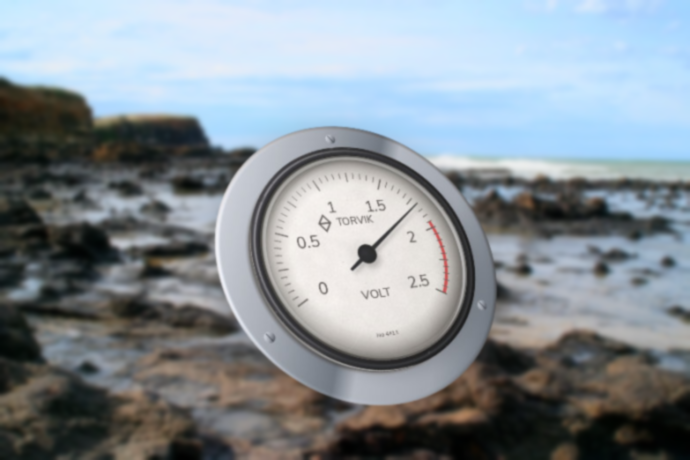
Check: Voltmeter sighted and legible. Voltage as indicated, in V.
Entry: 1.8 V
